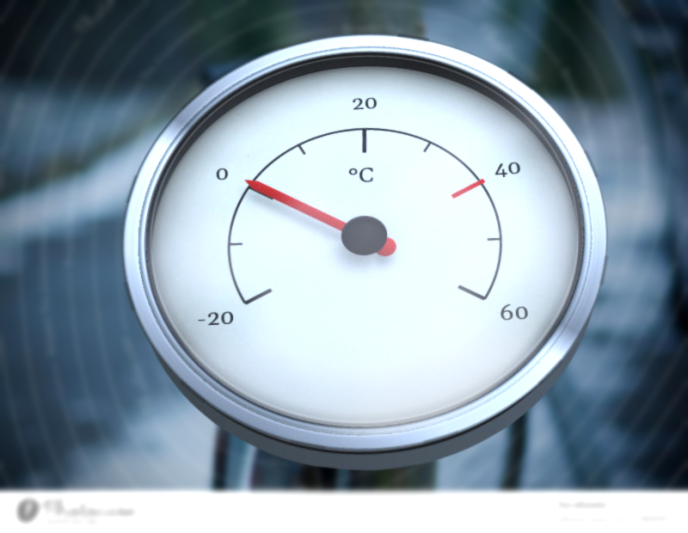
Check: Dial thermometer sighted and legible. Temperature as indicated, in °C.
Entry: 0 °C
